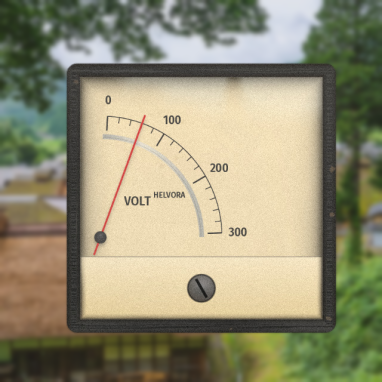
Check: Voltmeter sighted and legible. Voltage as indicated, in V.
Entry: 60 V
